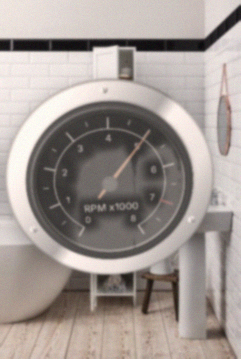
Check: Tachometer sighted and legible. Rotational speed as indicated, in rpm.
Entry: 5000 rpm
